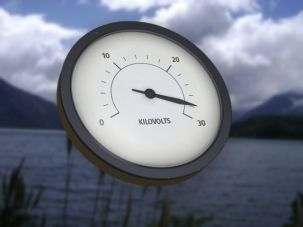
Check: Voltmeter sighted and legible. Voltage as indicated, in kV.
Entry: 28 kV
